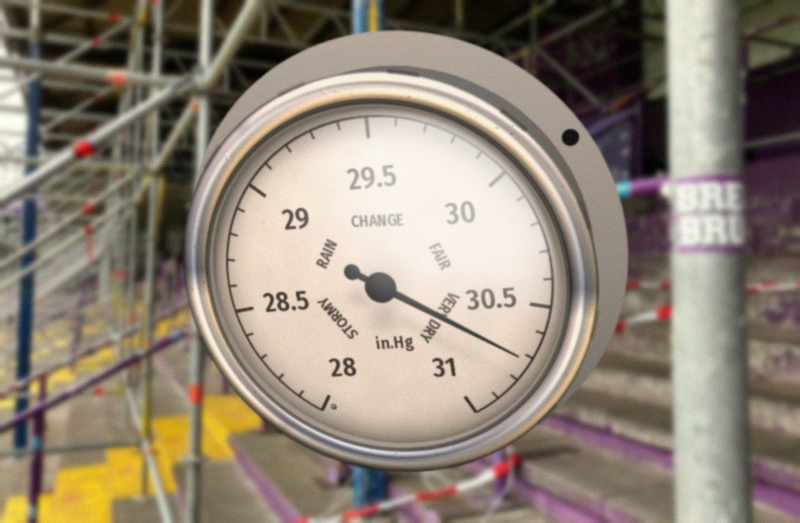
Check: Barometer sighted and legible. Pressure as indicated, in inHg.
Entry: 30.7 inHg
